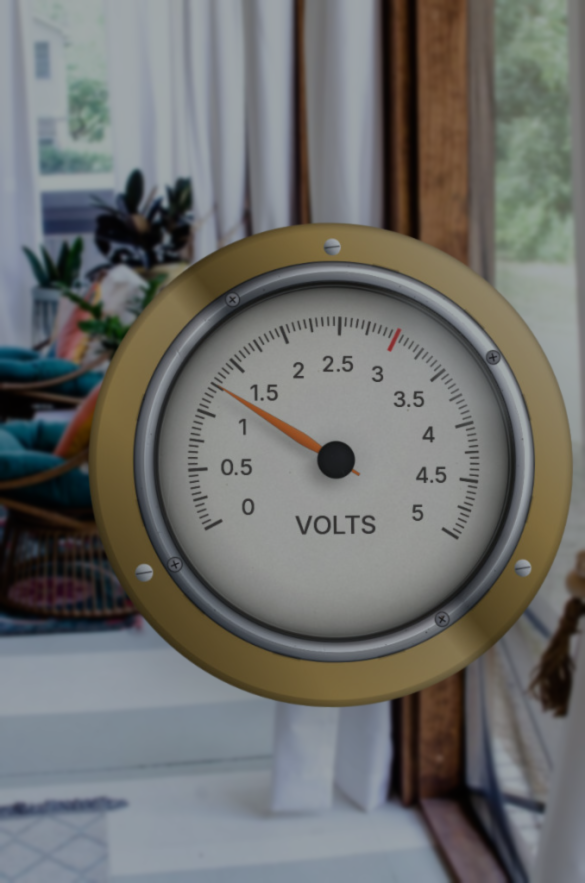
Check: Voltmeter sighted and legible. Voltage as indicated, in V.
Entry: 1.25 V
